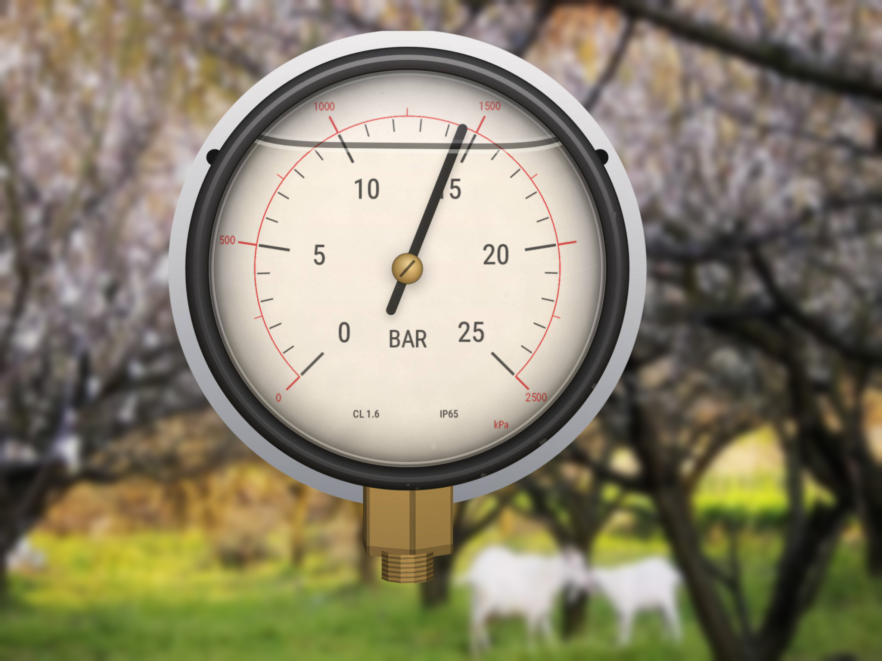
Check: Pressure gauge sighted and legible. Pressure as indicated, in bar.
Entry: 14.5 bar
